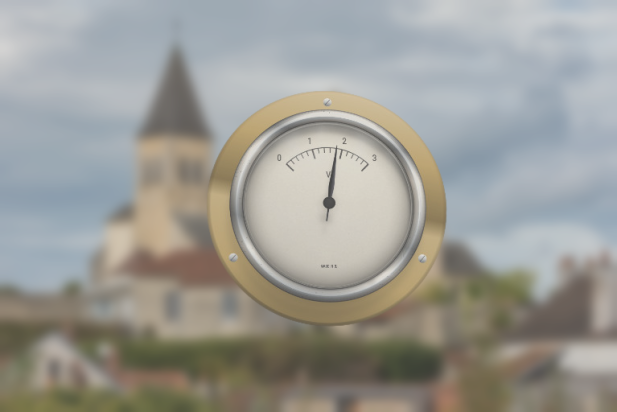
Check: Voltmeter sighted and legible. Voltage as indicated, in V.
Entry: 1.8 V
